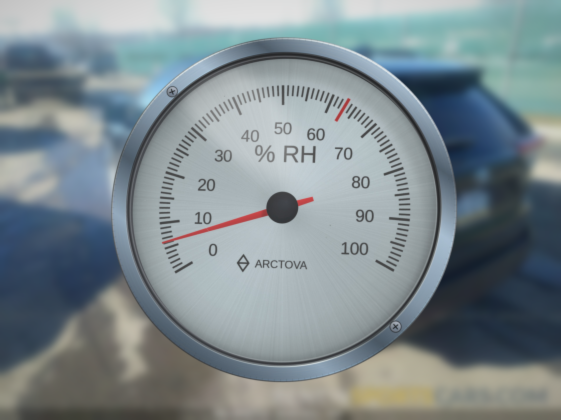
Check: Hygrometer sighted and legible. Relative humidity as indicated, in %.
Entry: 6 %
